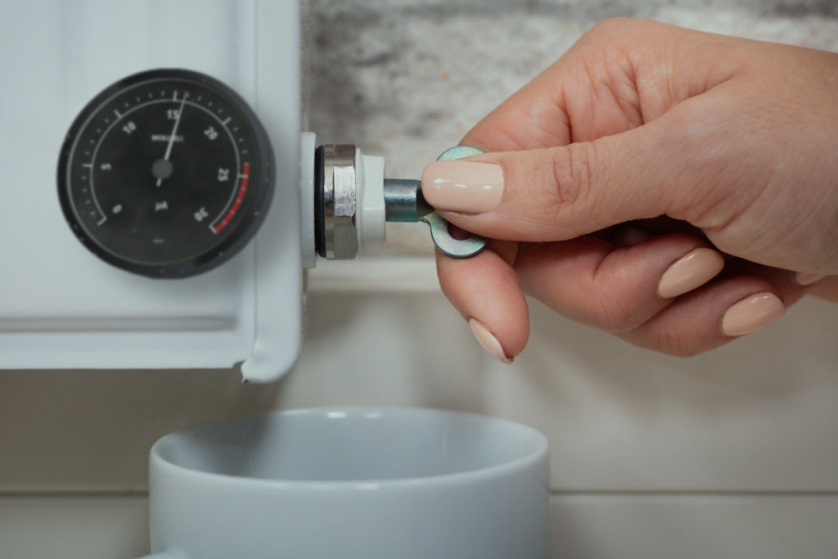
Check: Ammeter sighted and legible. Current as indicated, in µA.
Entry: 16 µA
